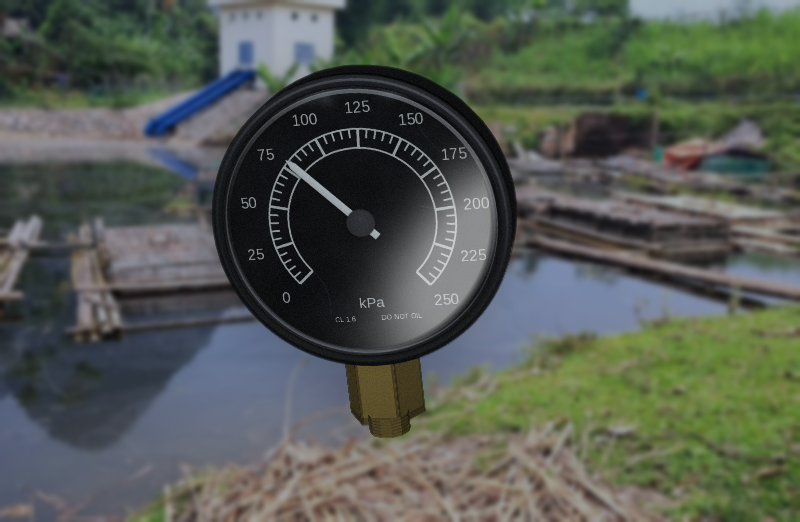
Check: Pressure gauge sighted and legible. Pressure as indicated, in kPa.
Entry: 80 kPa
